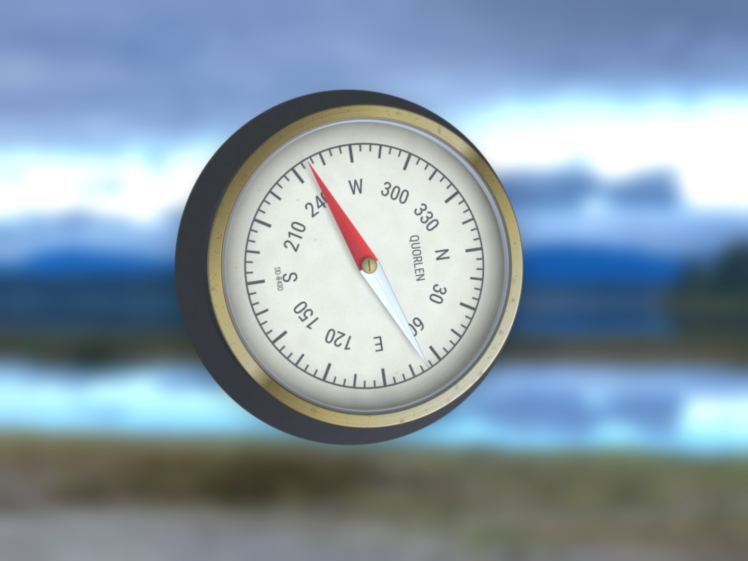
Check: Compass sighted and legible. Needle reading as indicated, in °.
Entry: 247.5 °
